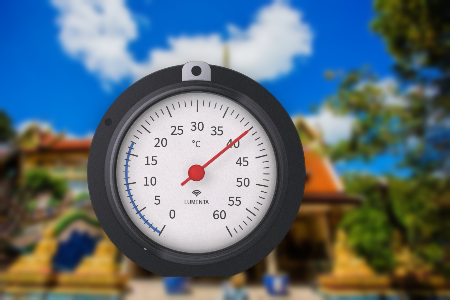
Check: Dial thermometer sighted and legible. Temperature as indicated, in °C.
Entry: 40 °C
